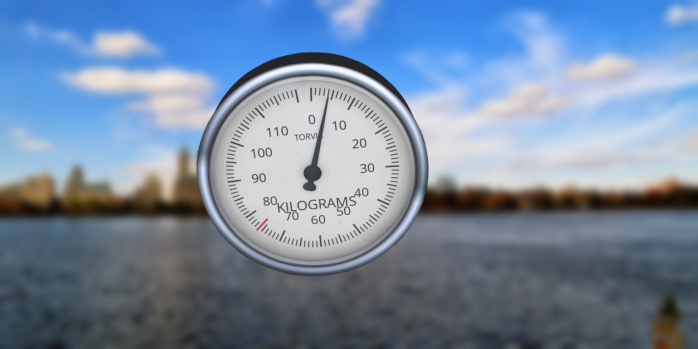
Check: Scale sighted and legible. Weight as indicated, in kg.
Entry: 4 kg
